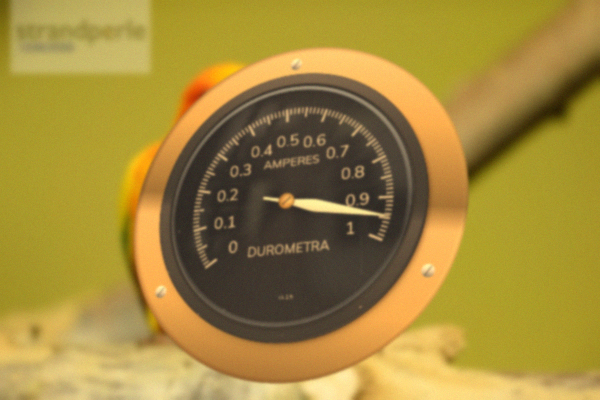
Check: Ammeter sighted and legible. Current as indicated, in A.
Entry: 0.95 A
